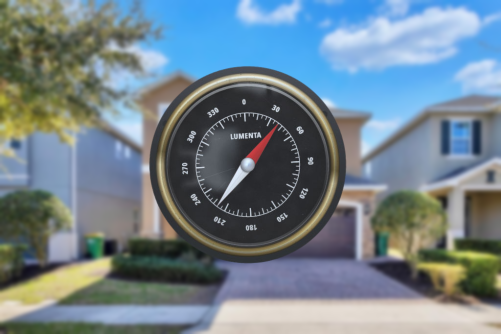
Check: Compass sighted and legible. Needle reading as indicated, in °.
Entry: 40 °
